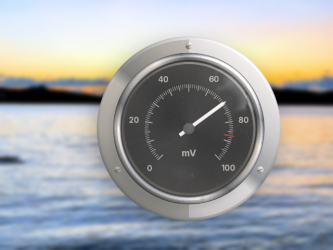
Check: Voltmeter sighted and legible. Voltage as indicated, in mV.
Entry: 70 mV
